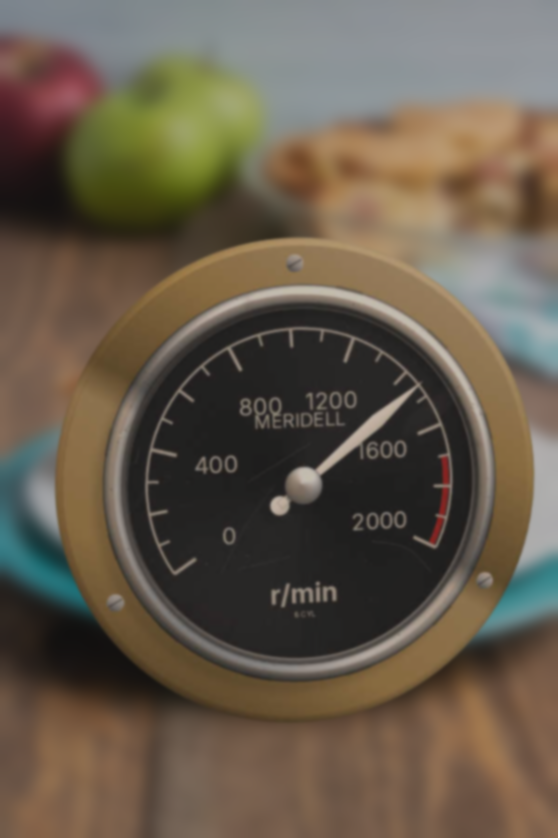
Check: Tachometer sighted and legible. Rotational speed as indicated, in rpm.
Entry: 1450 rpm
